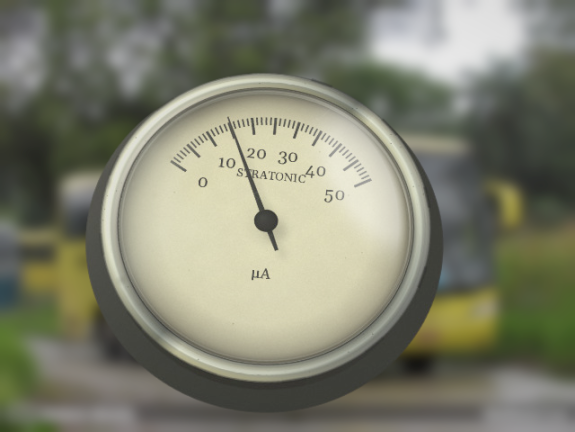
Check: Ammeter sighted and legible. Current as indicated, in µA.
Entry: 15 µA
